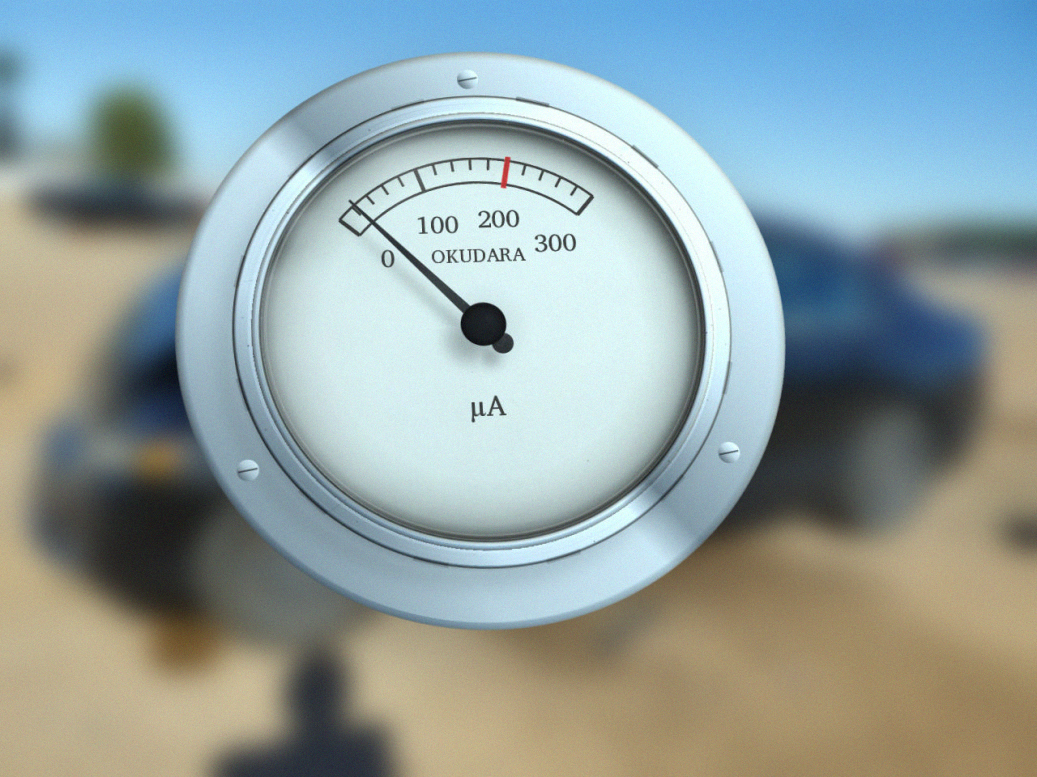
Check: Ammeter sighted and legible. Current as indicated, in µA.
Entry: 20 µA
